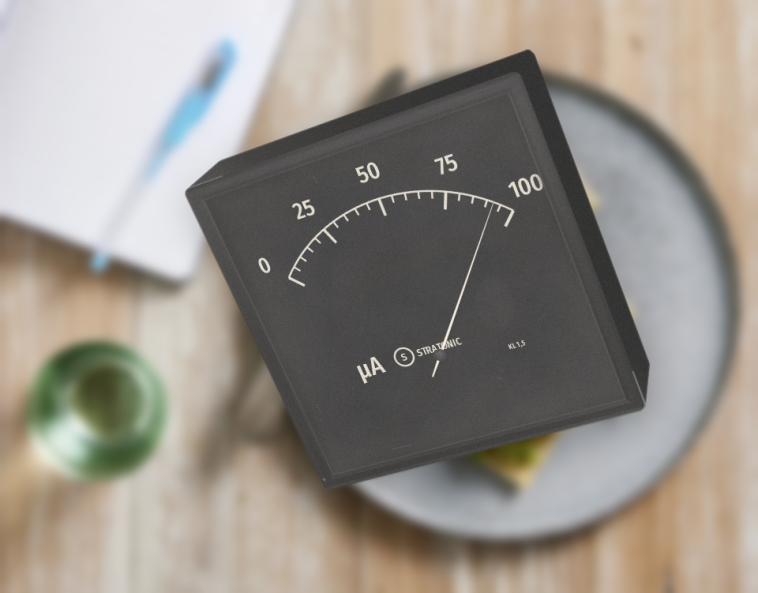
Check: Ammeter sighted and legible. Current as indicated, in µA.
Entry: 92.5 µA
